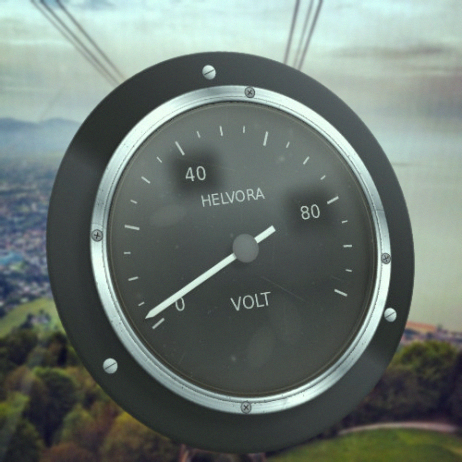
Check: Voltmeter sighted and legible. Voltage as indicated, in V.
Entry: 2.5 V
